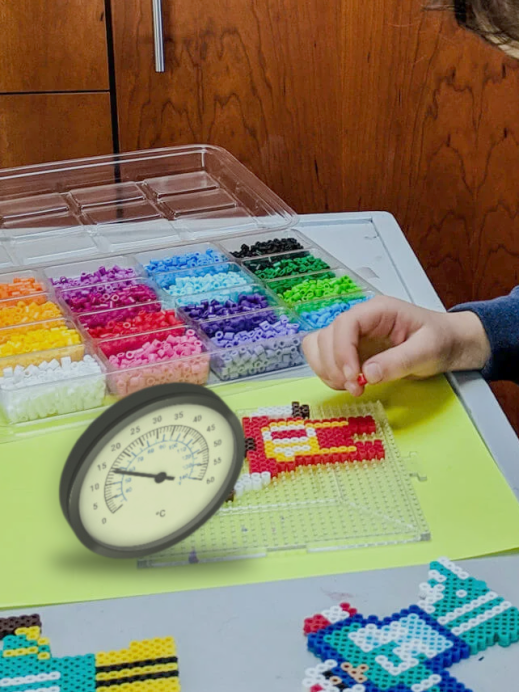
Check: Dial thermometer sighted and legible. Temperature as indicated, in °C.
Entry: 15 °C
